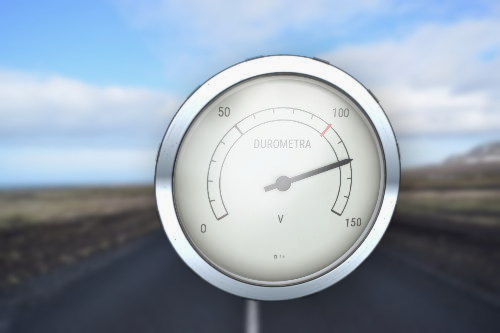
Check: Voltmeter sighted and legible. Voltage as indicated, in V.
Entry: 120 V
